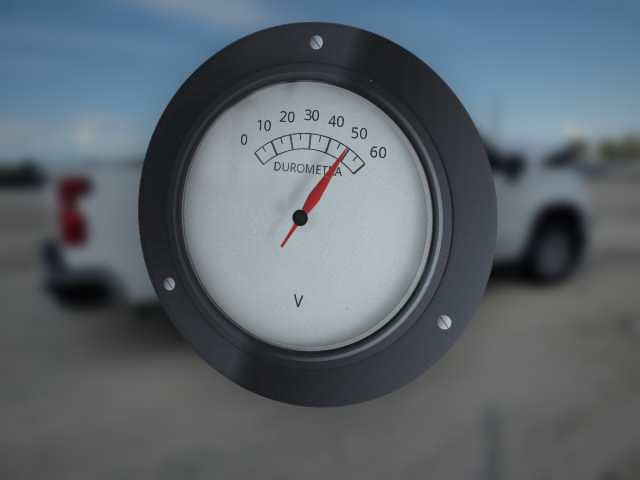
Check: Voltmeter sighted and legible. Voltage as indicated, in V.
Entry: 50 V
